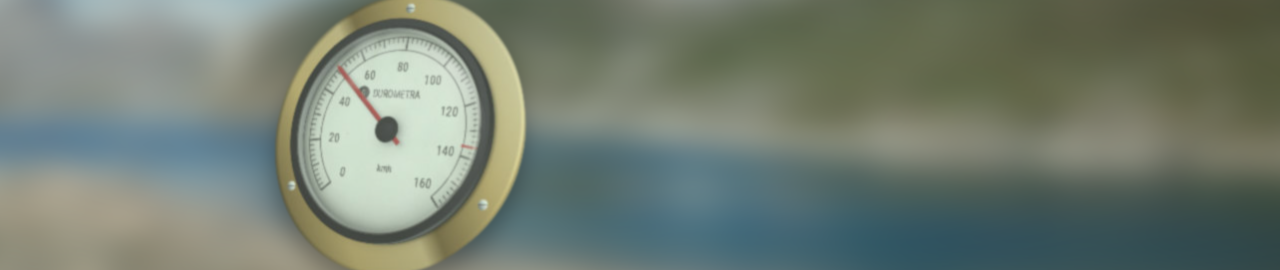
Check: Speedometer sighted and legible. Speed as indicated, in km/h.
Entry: 50 km/h
